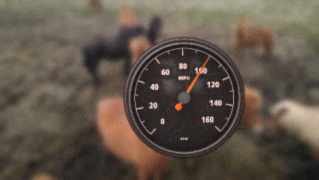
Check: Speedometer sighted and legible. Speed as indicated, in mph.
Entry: 100 mph
